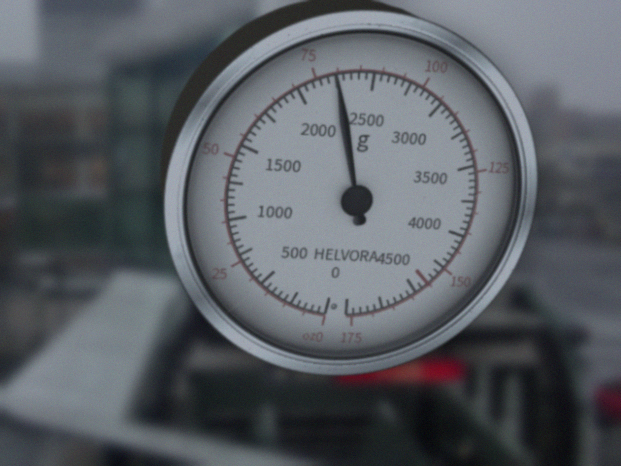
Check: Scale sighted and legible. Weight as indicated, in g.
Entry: 2250 g
